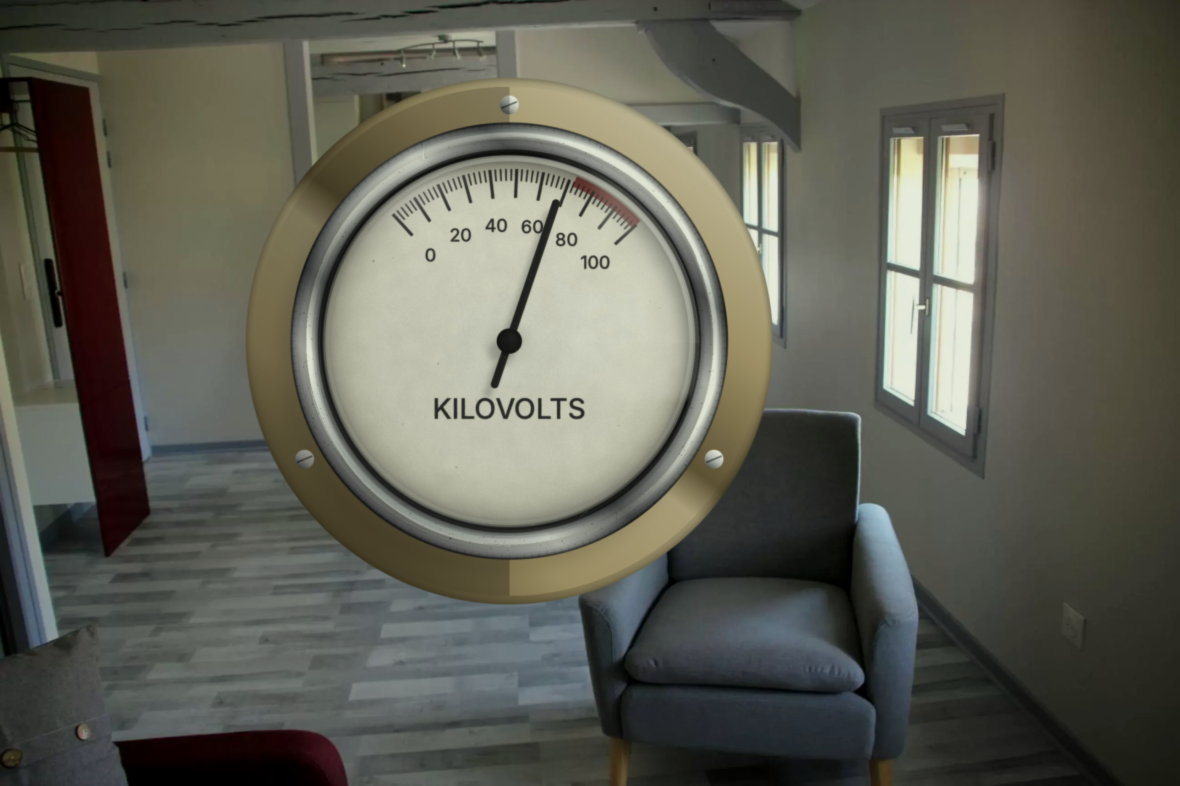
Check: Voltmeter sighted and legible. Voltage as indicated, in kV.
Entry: 68 kV
